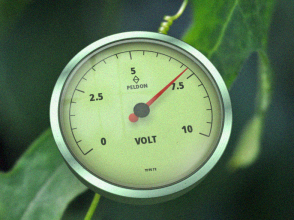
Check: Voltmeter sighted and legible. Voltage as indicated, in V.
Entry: 7.25 V
